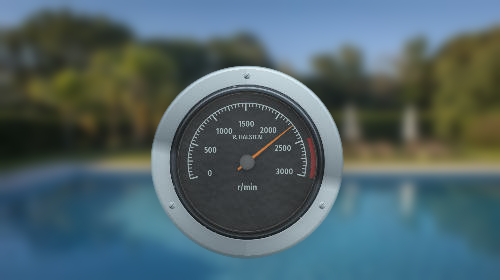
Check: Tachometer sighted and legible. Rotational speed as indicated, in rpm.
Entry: 2250 rpm
